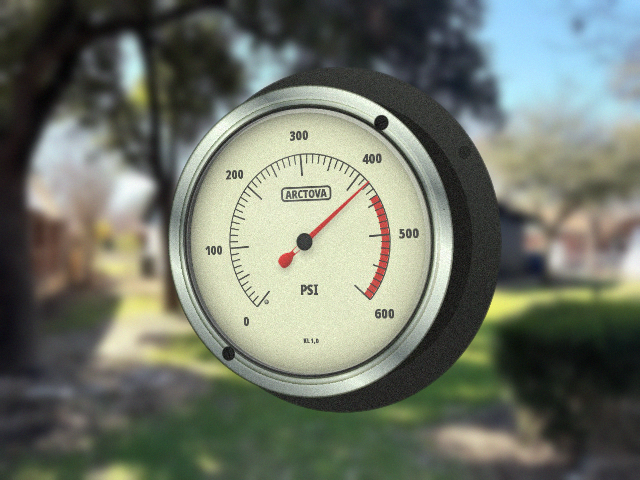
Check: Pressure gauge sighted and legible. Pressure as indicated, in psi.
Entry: 420 psi
